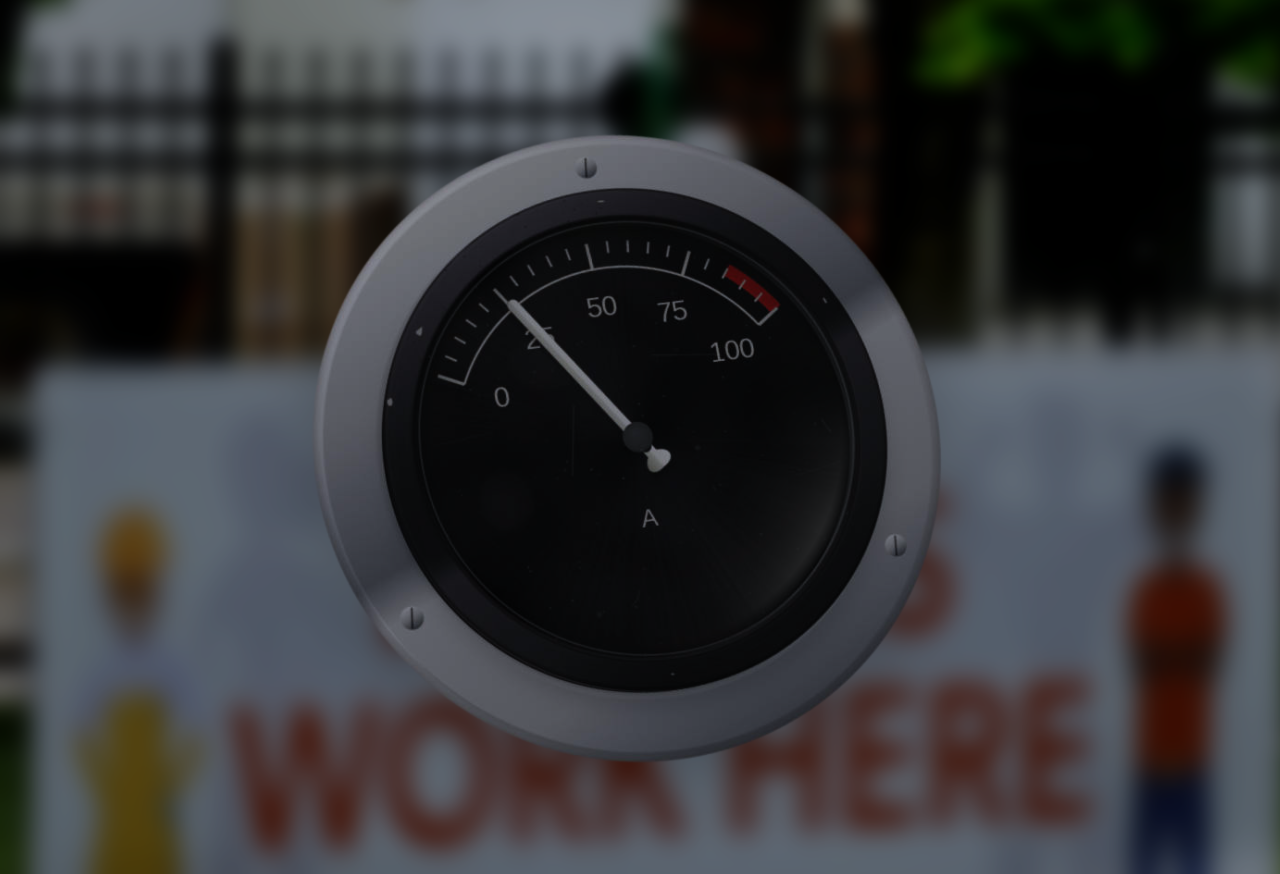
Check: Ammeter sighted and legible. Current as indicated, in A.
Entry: 25 A
